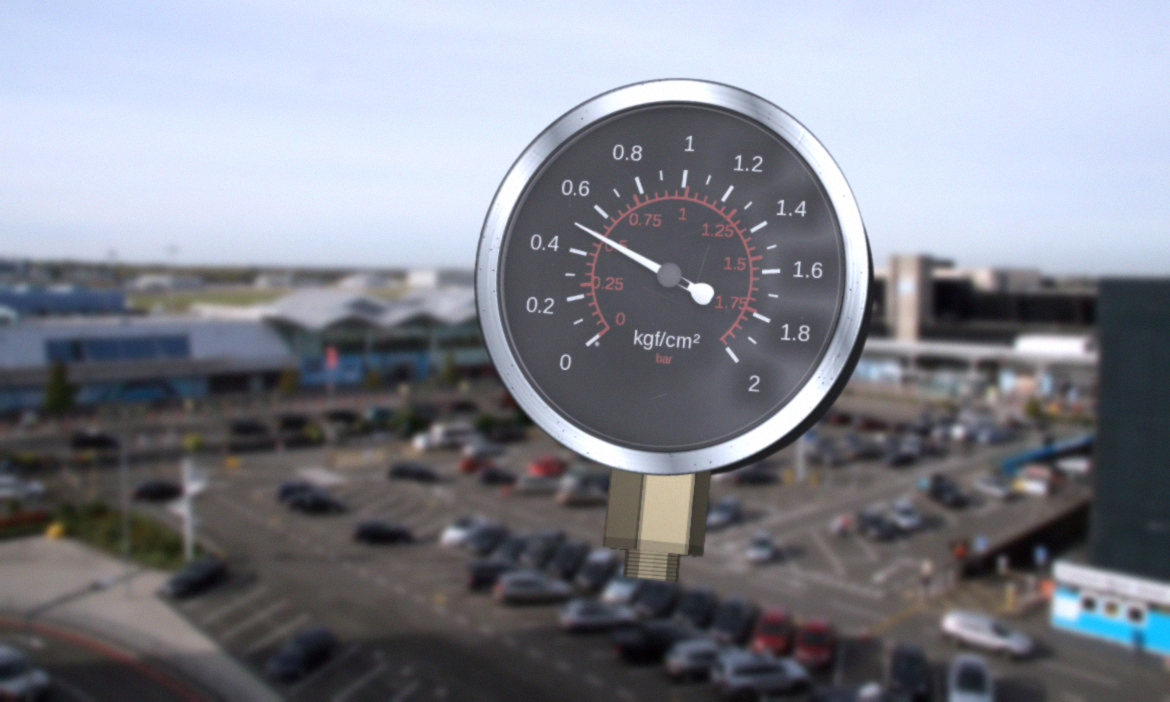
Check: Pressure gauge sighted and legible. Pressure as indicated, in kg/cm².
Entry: 0.5 kg/cm²
